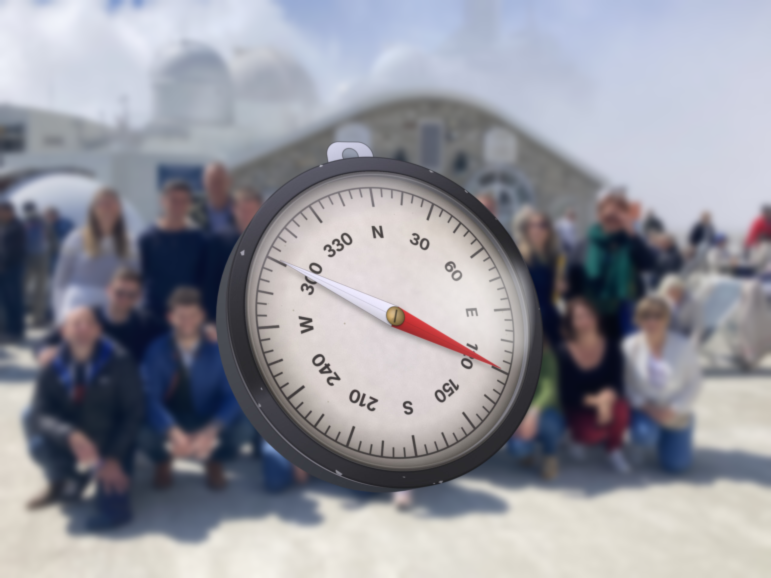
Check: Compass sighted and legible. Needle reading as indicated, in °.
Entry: 120 °
